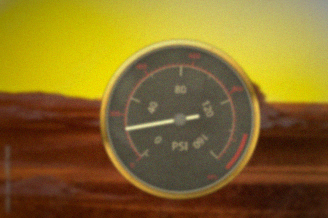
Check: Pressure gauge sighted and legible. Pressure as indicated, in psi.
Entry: 20 psi
